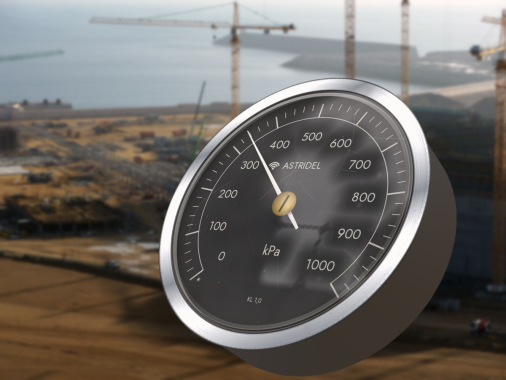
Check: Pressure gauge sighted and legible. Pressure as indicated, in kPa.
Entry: 340 kPa
